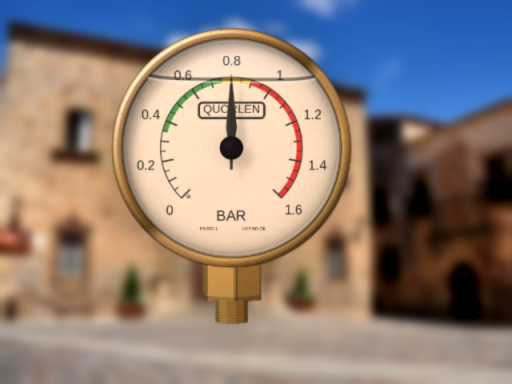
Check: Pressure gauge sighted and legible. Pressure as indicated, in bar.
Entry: 0.8 bar
